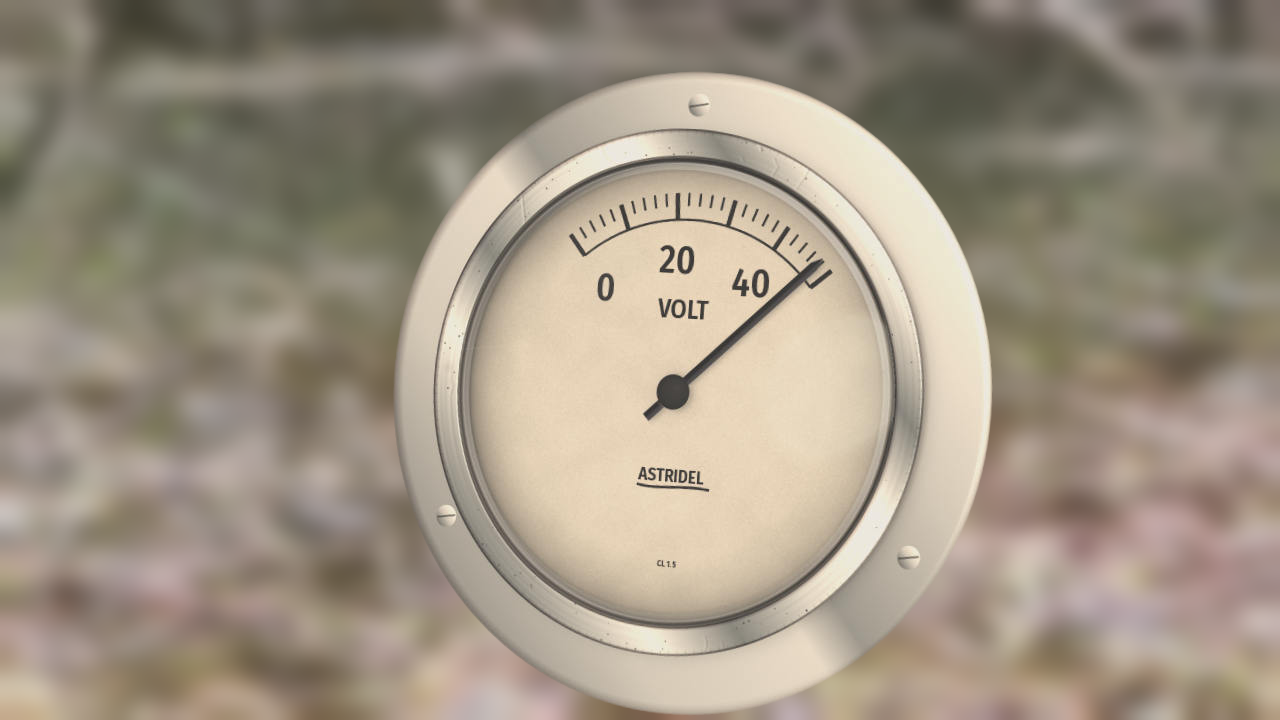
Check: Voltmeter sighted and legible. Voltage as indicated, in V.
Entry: 48 V
